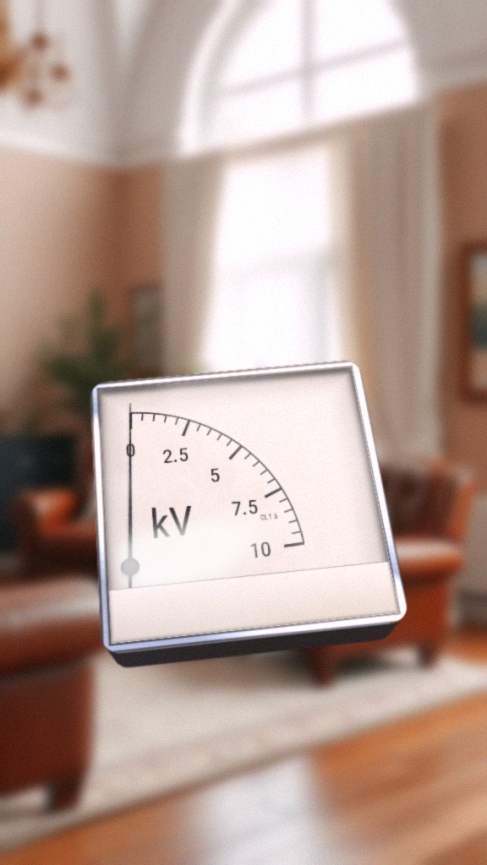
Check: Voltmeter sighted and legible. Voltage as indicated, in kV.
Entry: 0 kV
